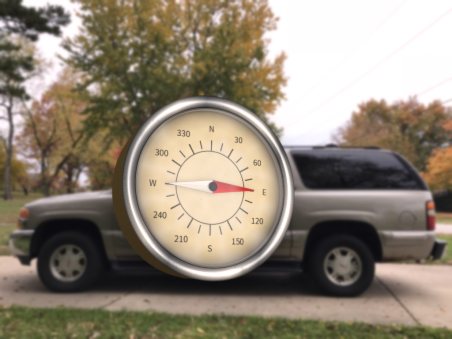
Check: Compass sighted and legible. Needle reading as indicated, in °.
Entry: 90 °
